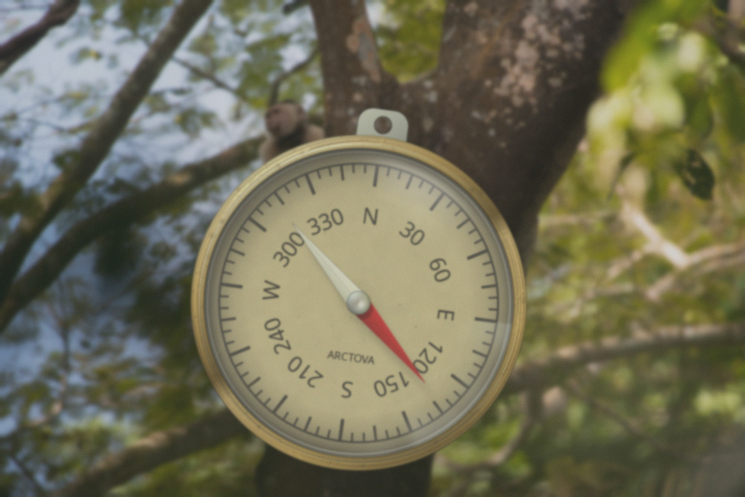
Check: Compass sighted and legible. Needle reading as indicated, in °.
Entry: 132.5 °
